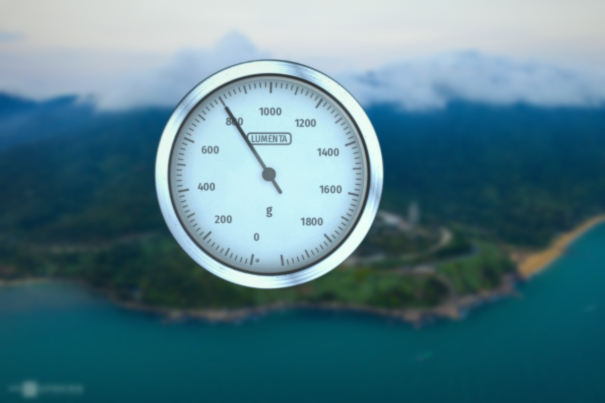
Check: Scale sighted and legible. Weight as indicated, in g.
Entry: 800 g
